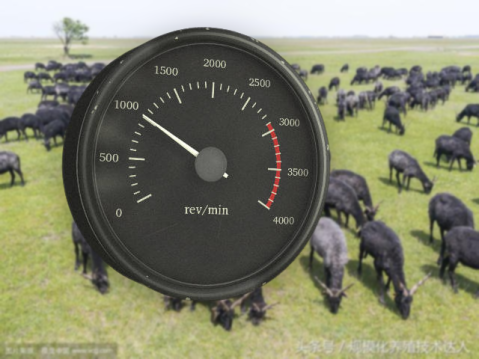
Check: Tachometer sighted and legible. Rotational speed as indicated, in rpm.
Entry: 1000 rpm
